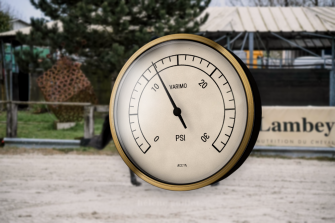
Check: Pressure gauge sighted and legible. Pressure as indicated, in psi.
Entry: 12 psi
